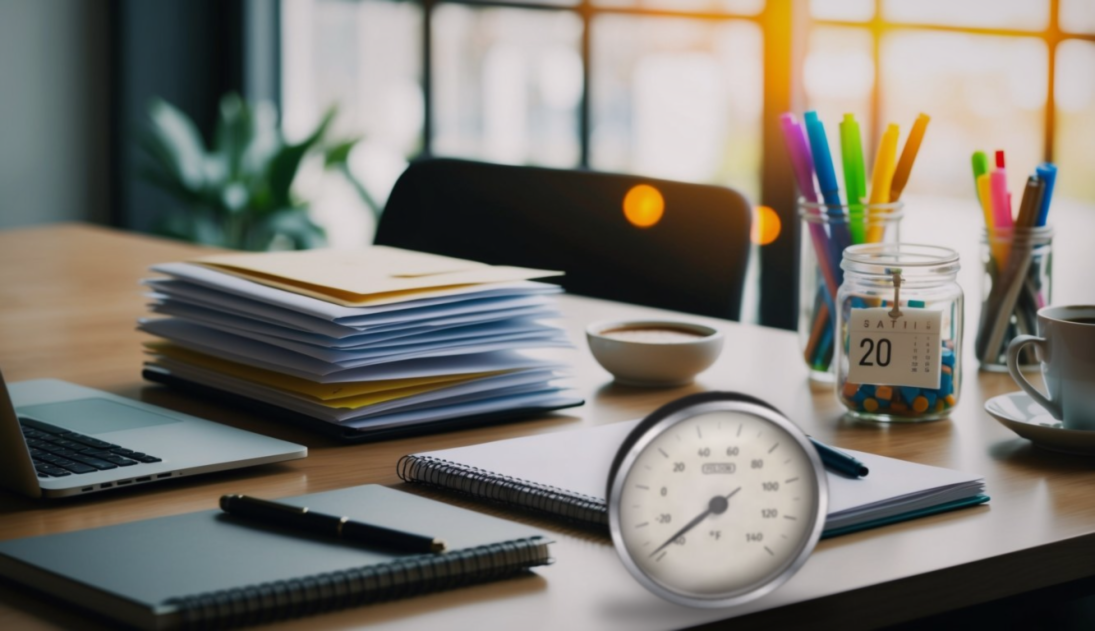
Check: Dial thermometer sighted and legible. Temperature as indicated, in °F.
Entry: -35 °F
